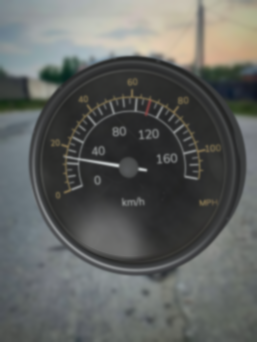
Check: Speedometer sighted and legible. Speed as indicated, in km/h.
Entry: 25 km/h
